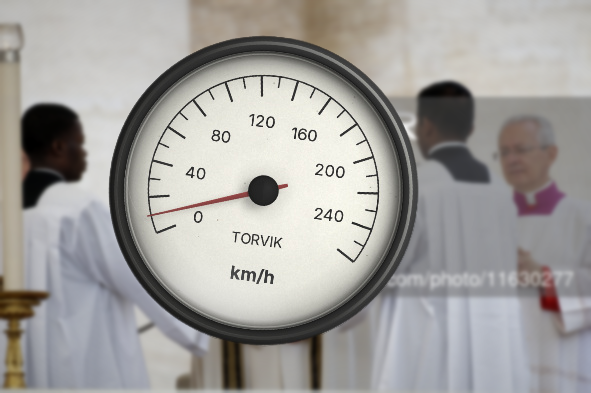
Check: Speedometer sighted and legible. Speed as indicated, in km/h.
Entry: 10 km/h
